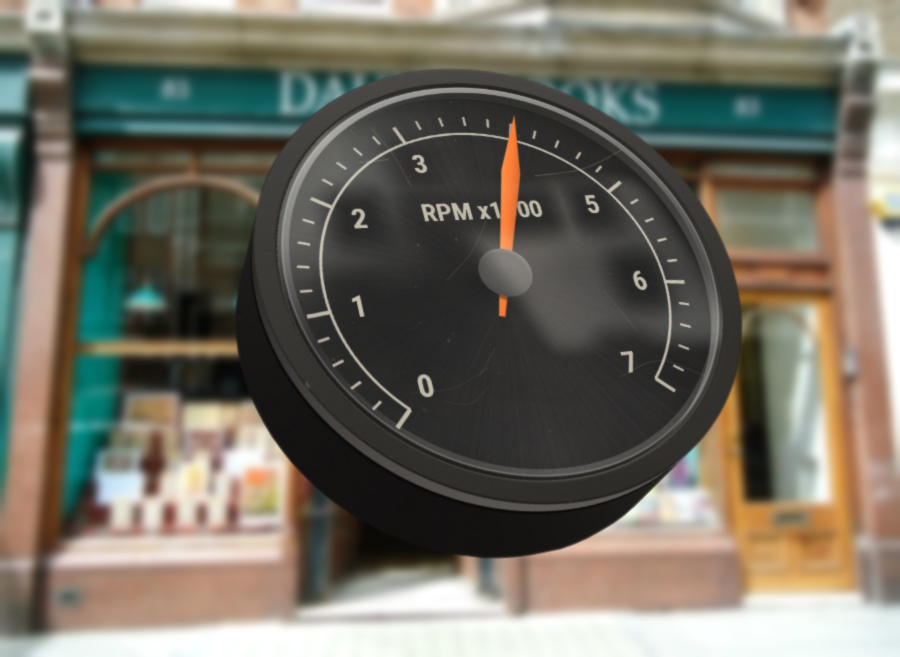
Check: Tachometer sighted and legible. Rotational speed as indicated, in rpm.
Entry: 4000 rpm
